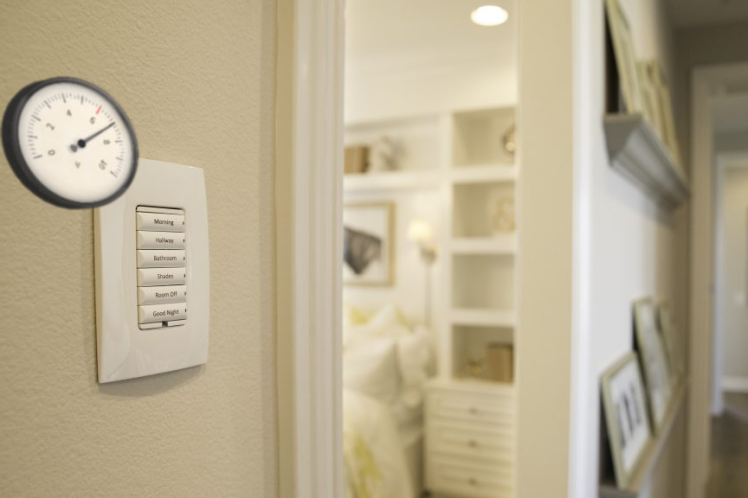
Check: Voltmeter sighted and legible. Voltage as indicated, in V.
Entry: 7 V
